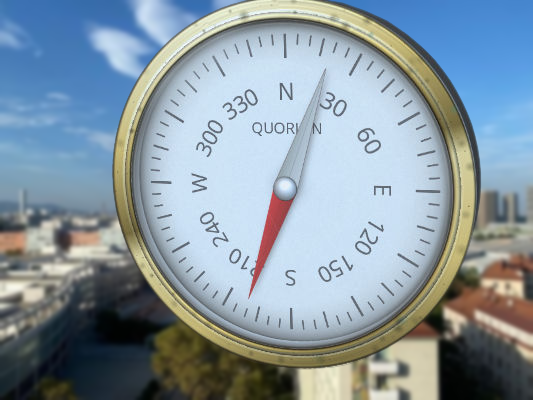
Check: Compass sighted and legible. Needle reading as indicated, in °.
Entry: 200 °
